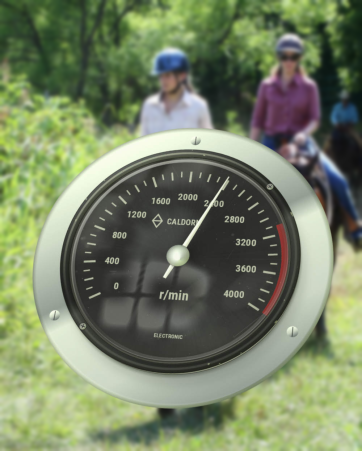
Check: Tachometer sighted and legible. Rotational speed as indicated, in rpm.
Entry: 2400 rpm
